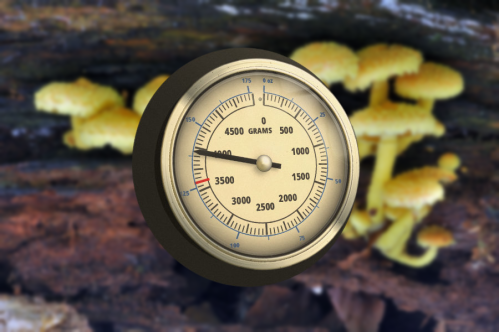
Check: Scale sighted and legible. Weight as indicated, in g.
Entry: 3950 g
